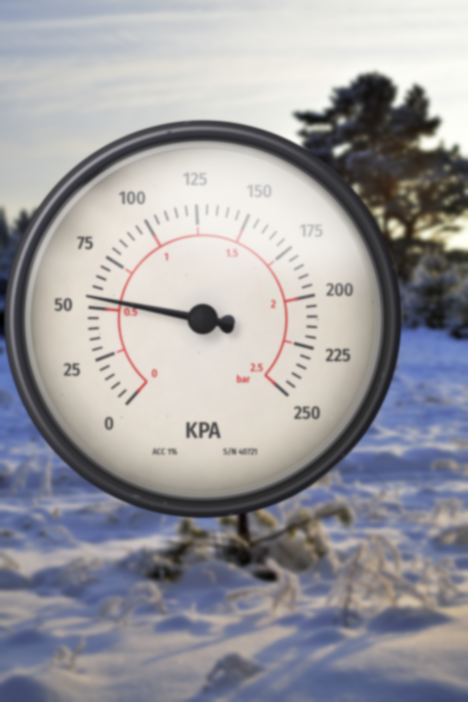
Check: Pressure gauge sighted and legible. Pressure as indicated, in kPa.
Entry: 55 kPa
